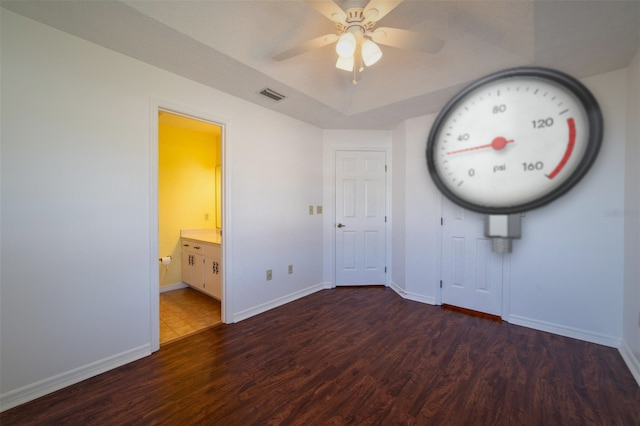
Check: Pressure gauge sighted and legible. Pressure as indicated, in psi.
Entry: 25 psi
